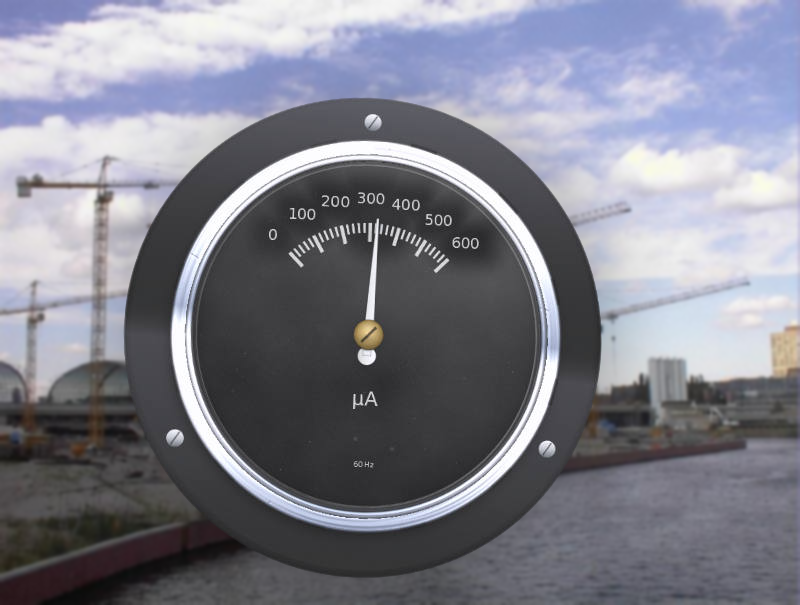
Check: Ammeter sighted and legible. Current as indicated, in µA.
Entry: 320 µA
